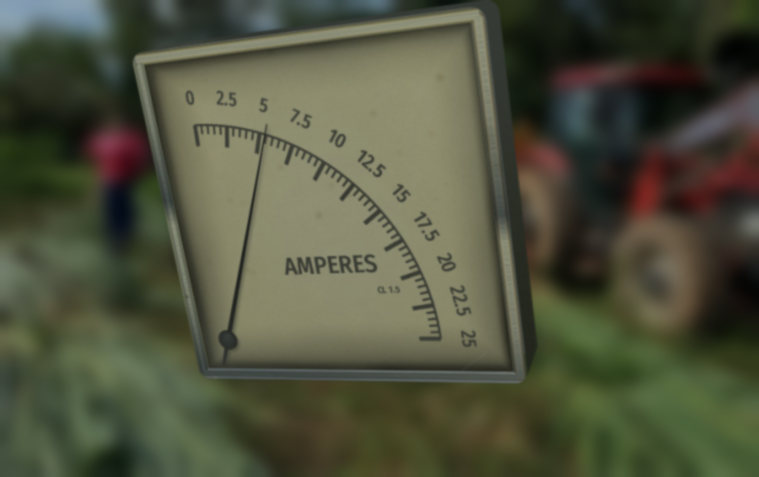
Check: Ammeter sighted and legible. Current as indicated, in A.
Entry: 5.5 A
